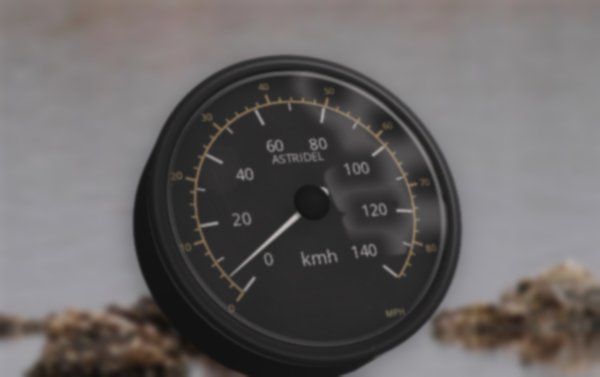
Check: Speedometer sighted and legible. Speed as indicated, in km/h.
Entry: 5 km/h
